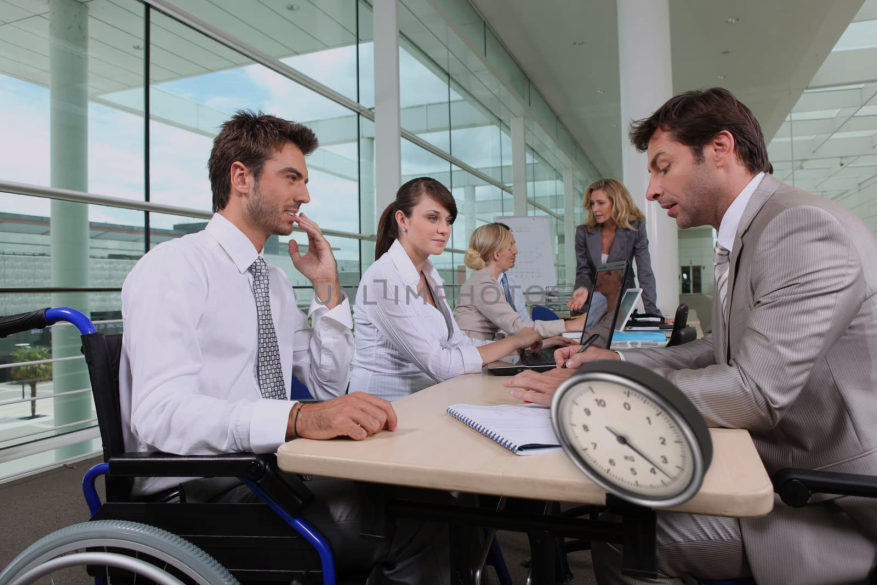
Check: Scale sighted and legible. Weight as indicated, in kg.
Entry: 3.5 kg
